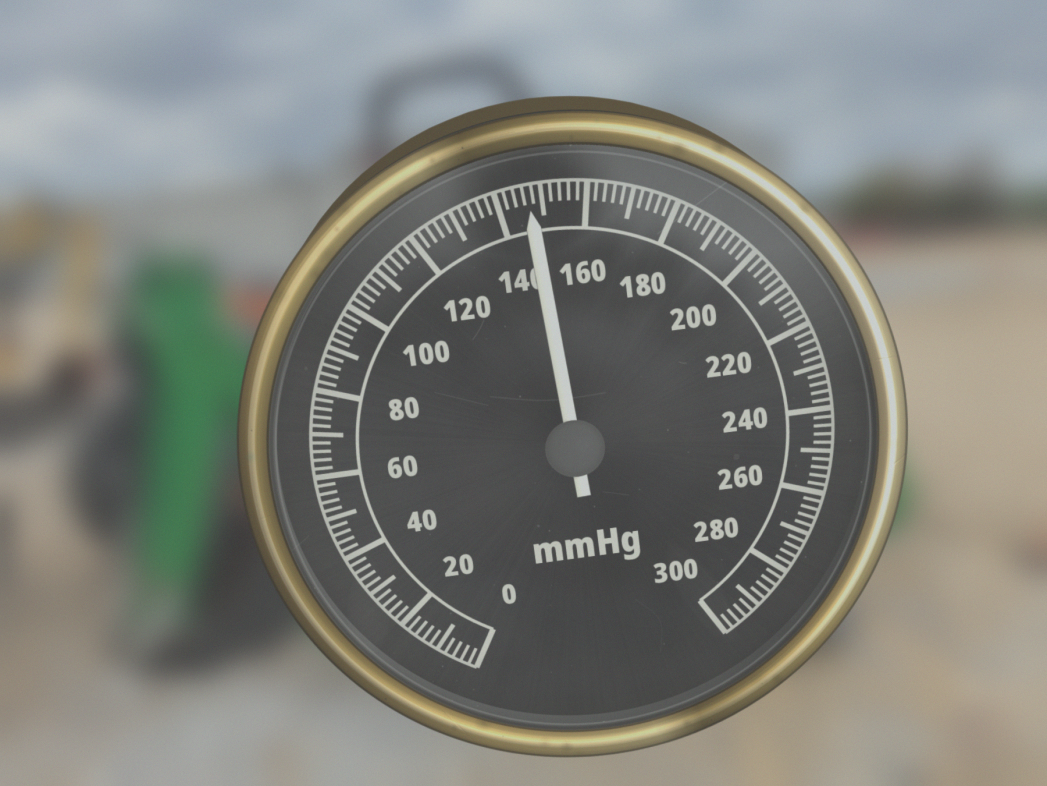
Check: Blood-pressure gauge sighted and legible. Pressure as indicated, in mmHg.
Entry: 147 mmHg
